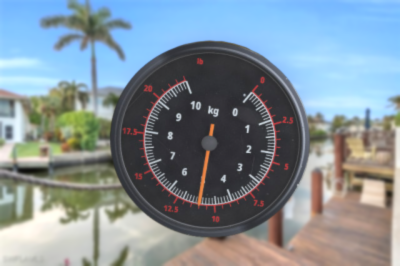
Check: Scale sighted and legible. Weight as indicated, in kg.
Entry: 5 kg
